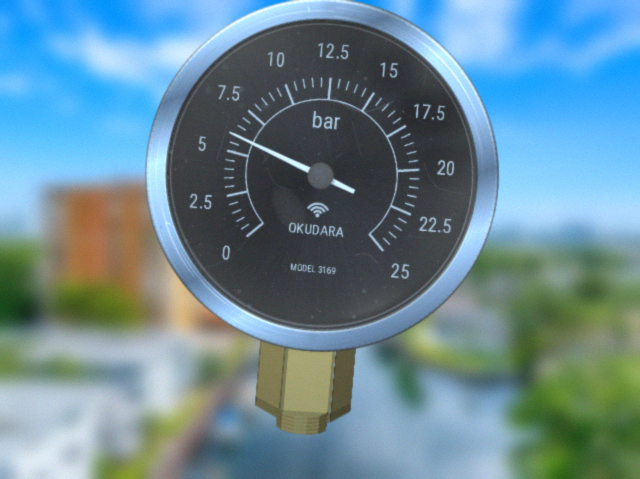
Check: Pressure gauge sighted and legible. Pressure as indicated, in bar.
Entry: 6 bar
